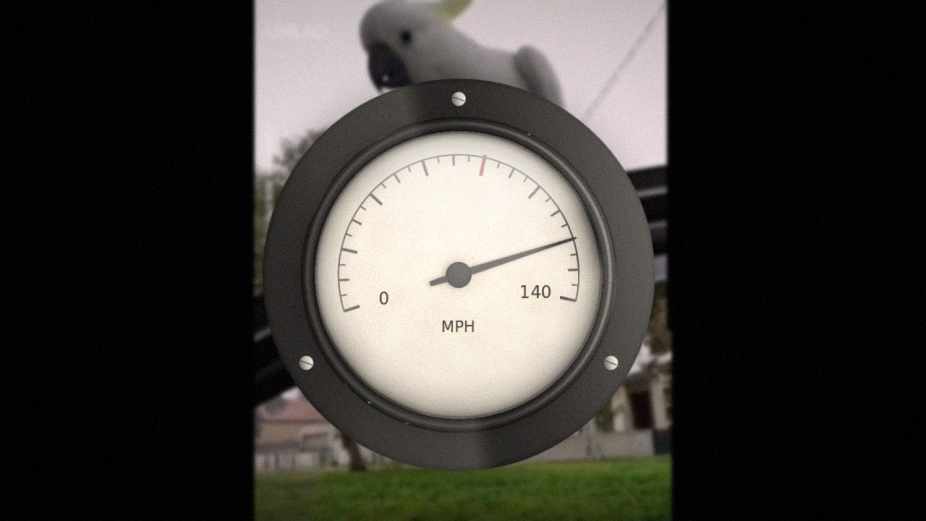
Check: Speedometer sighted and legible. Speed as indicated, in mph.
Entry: 120 mph
